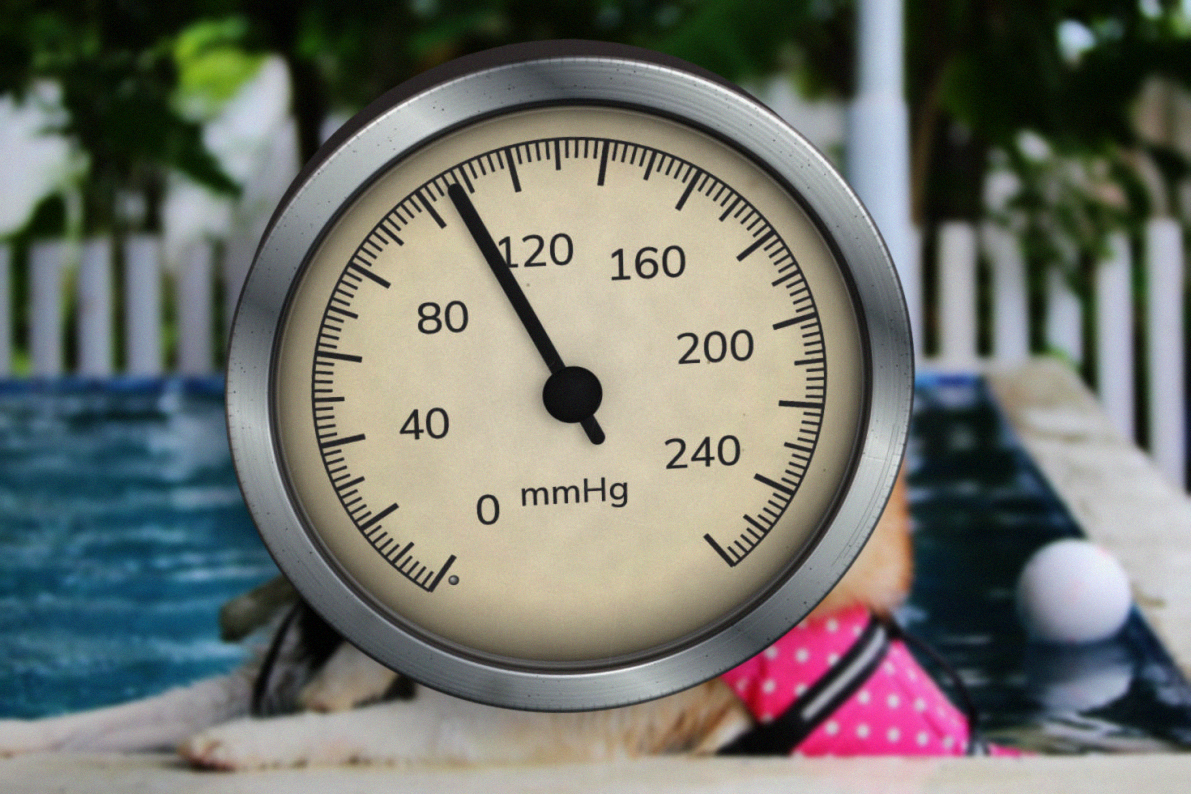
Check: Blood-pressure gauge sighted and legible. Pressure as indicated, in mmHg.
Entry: 107 mmHg
